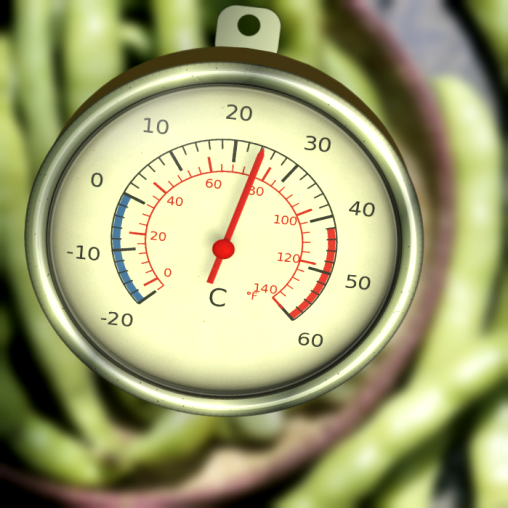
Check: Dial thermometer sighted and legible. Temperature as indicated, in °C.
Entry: 24 °C
